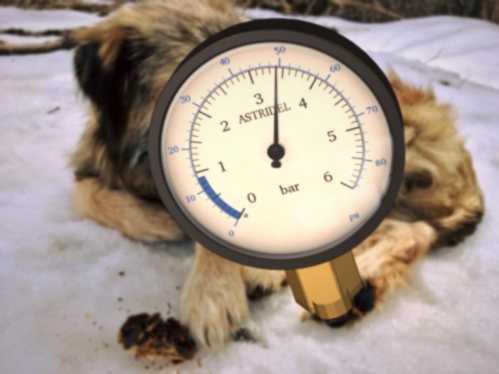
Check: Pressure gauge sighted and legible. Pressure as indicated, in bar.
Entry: 3.4 bar
